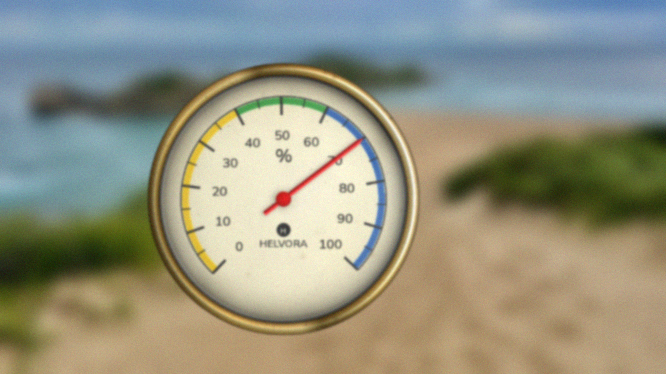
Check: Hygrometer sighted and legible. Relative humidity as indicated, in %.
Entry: 70 %
